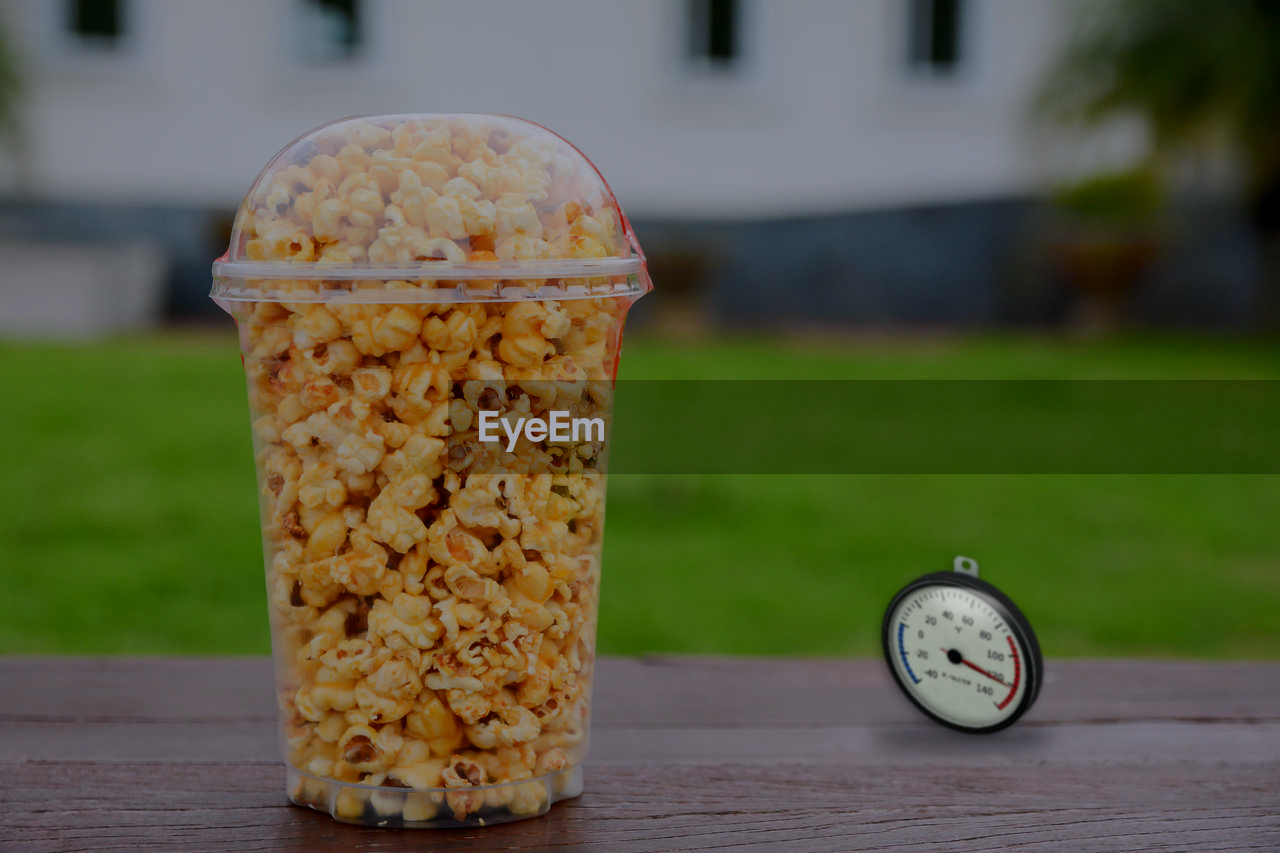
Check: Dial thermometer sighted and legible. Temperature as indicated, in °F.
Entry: 120 °F
